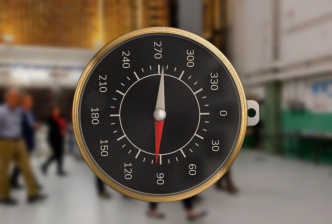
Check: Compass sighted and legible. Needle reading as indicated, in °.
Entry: 95 °
